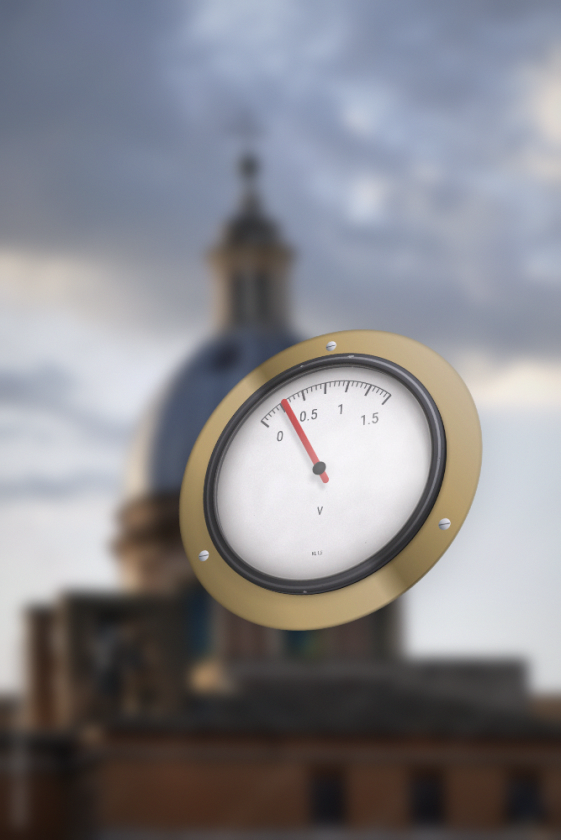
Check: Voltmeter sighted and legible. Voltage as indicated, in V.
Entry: 0.3 V
